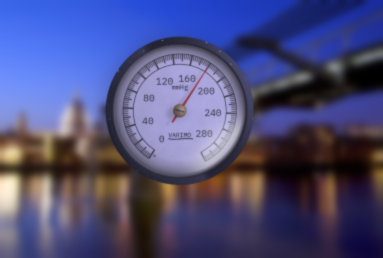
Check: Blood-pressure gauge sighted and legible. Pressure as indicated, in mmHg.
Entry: 180 mmHg
